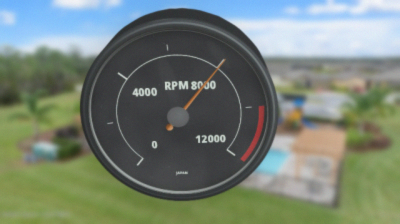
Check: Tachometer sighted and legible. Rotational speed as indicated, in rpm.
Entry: 8000 rpm
